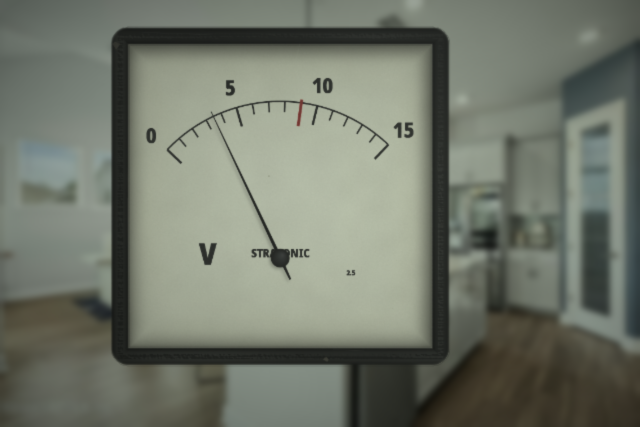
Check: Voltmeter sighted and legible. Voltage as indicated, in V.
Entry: 3.5 V
